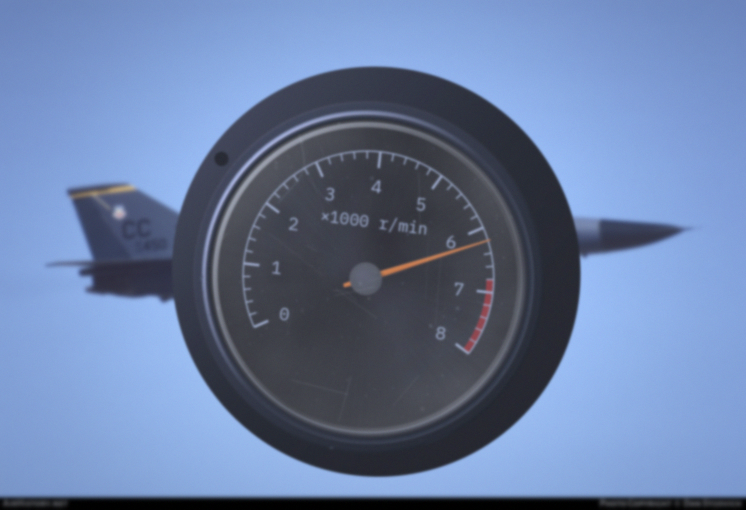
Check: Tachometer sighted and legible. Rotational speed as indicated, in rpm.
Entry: 6200 rpm
